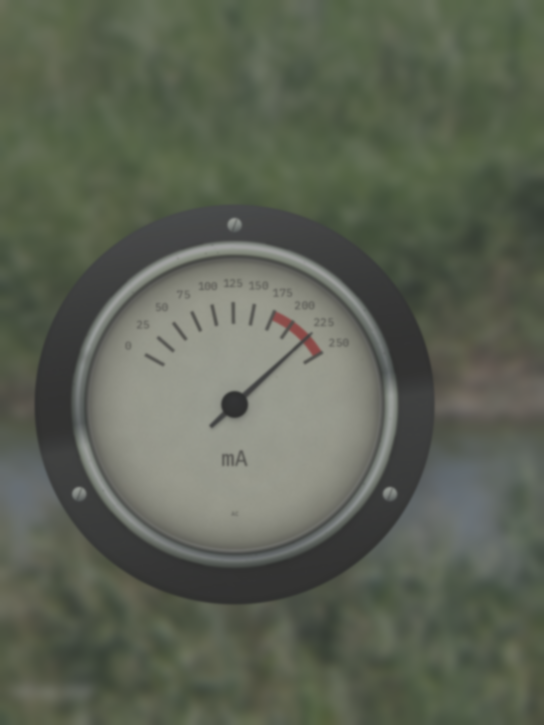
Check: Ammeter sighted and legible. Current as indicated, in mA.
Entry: 225 mA
